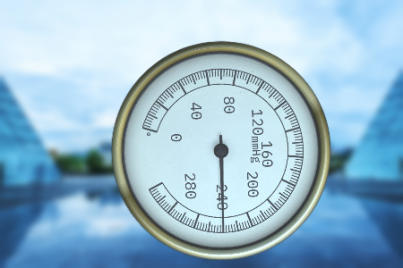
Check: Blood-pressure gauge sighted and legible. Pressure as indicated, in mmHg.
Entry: 240 mmHg
